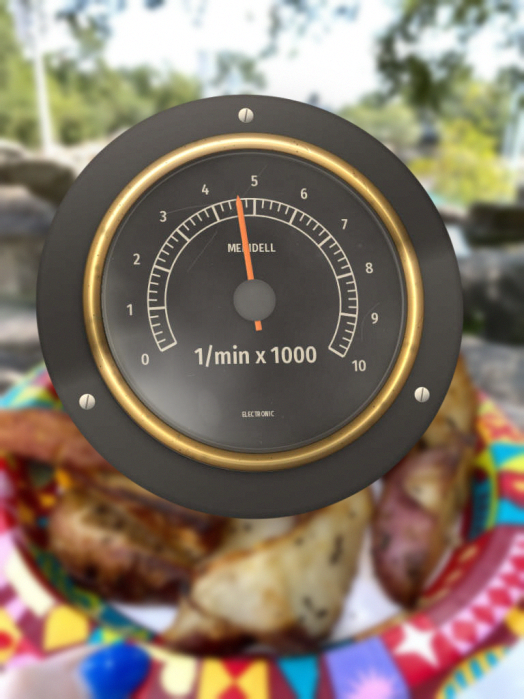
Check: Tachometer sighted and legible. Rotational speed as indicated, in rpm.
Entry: 4600 rpm
